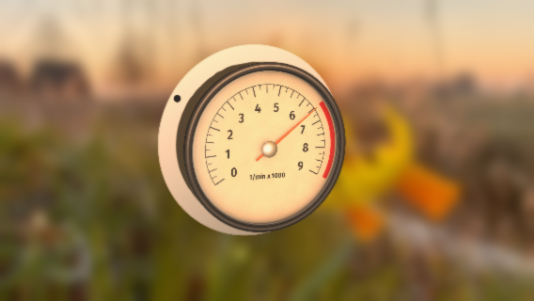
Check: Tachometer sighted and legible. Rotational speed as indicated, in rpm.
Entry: 6500 rpm
